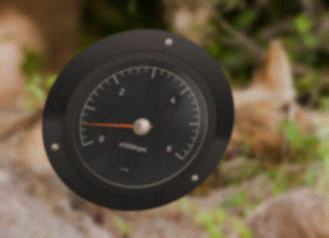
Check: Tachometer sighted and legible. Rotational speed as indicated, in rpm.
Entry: 600 rpm
